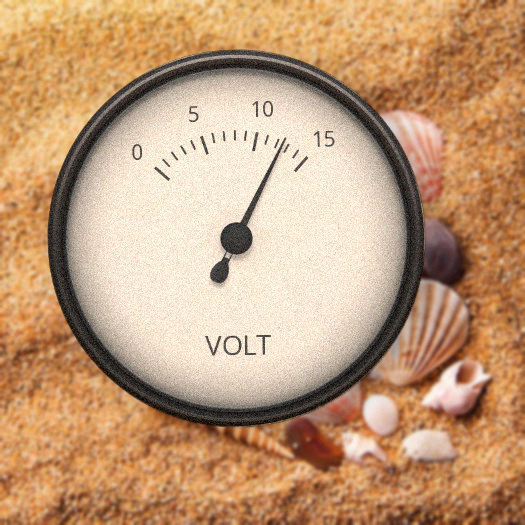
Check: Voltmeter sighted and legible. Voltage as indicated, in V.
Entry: 12.5 V
